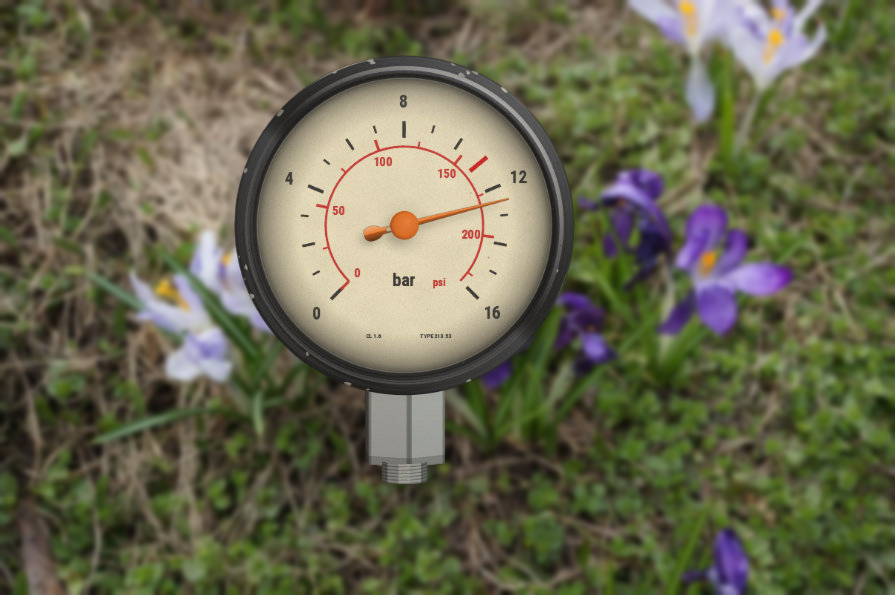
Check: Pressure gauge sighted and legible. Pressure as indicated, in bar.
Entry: 12.5 bar
